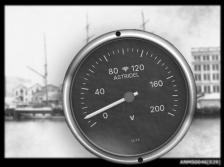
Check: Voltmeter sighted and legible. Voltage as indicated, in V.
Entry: 10 V
